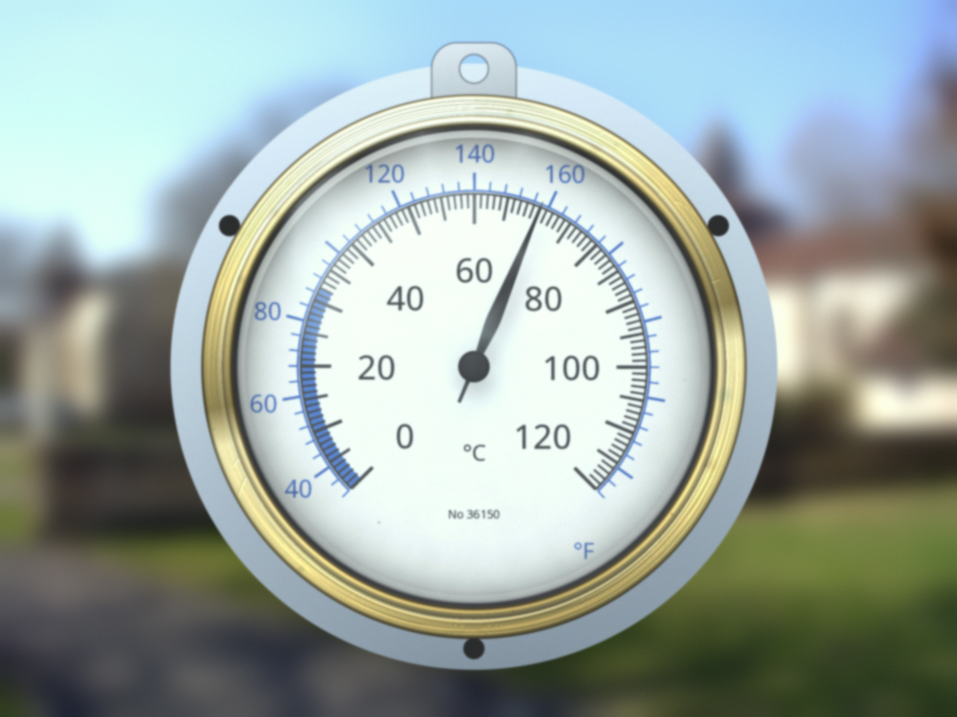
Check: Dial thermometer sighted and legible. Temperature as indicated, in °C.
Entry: 70 °C
